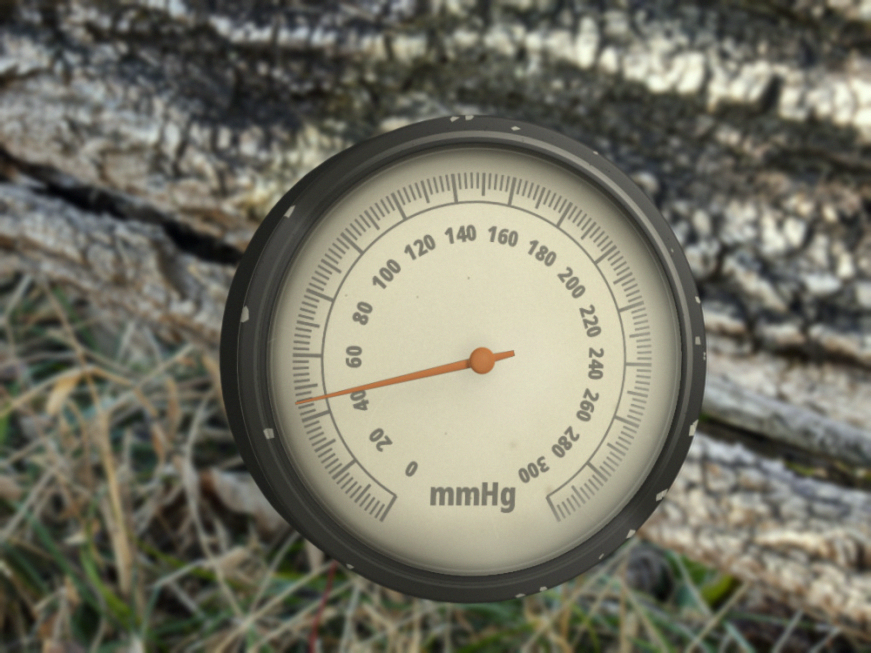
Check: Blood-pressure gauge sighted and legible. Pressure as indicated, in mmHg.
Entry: 46 mmHg
